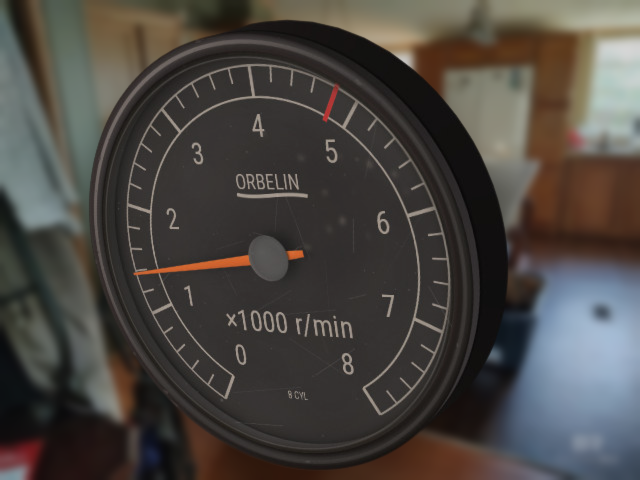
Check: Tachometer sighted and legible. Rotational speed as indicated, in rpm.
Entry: 1400 rpm
